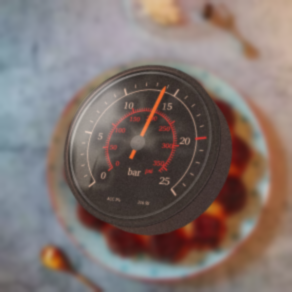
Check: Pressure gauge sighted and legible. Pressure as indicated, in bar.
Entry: 14 bar
